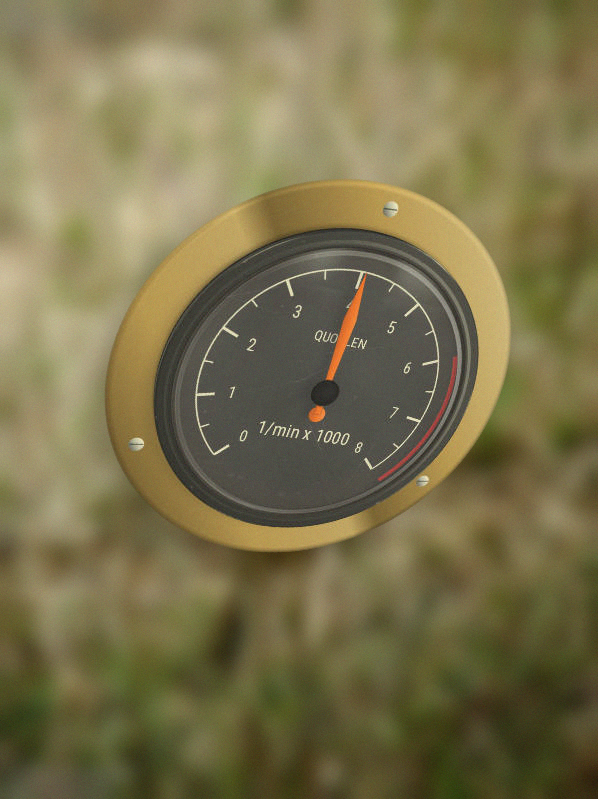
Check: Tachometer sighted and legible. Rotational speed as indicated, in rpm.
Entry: 4000 rpm
